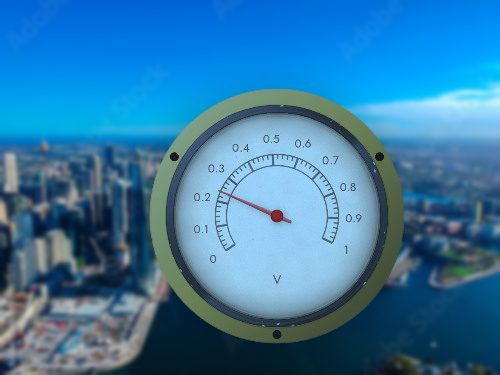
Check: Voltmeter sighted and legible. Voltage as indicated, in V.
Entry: 0.24 V
